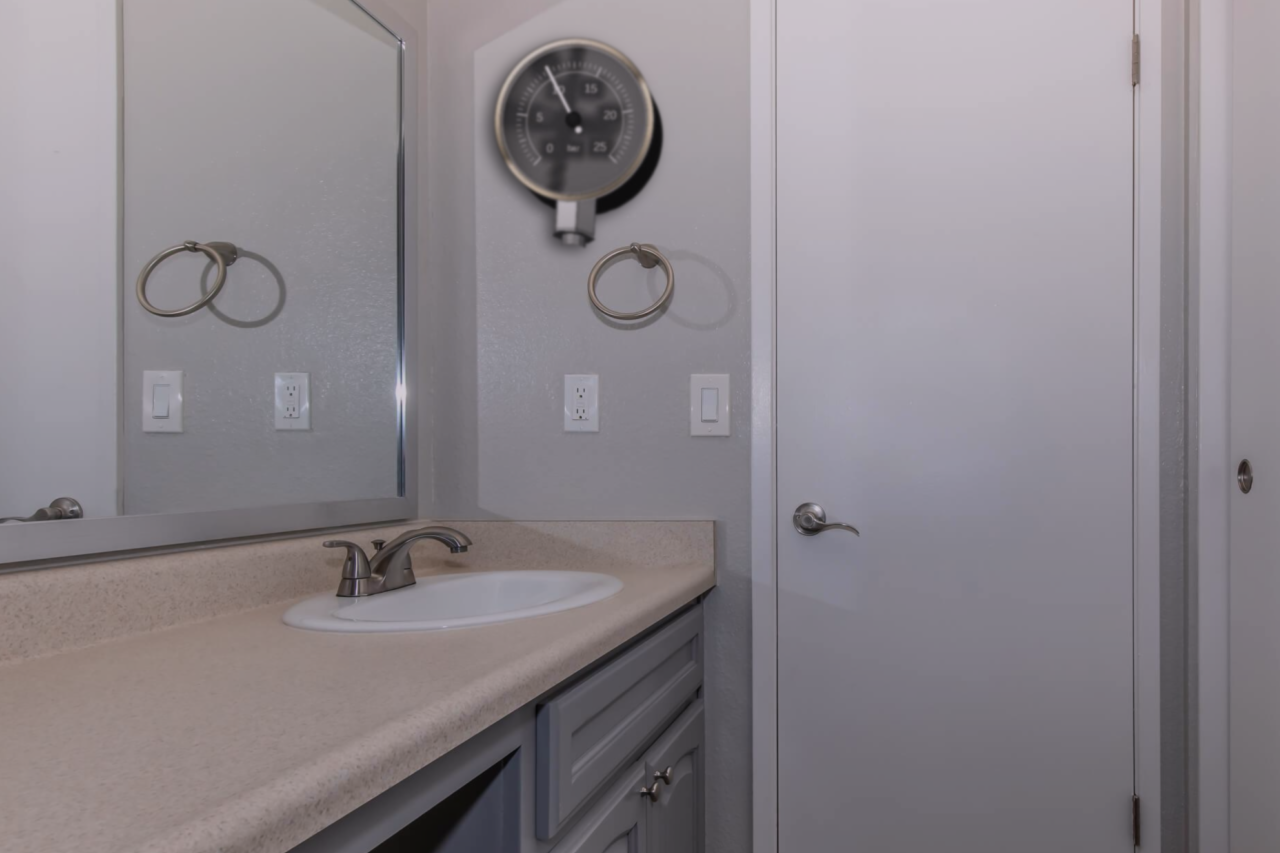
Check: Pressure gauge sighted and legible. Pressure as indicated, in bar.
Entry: 10 bar
